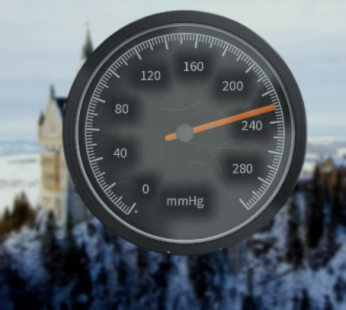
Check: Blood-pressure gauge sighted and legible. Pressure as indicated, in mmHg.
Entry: 230 mmHg
